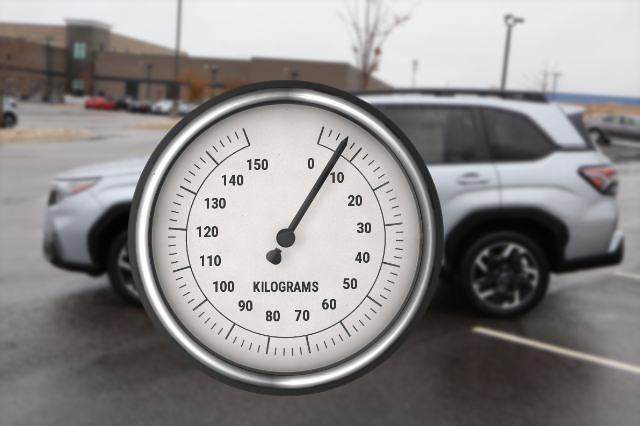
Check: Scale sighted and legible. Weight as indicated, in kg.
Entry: 6 kg
